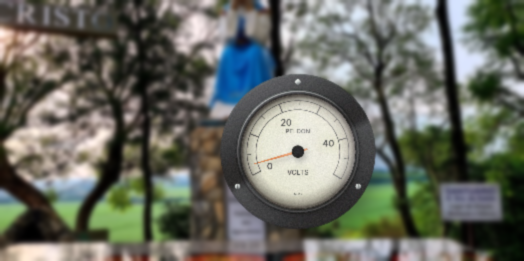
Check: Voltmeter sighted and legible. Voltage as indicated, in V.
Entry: 2.5 V
